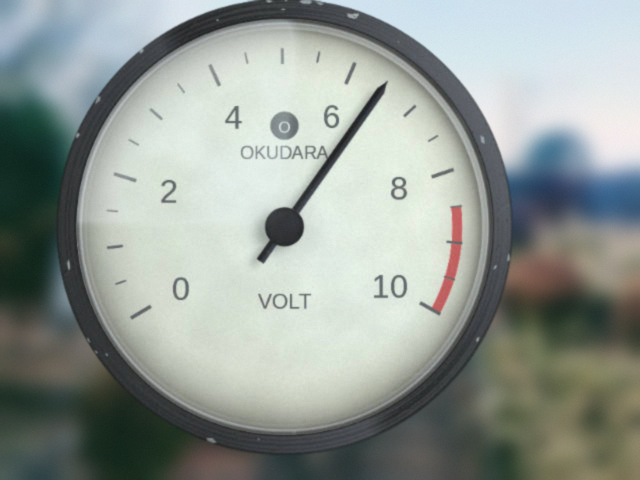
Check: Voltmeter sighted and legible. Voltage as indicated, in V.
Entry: 6.5 V
